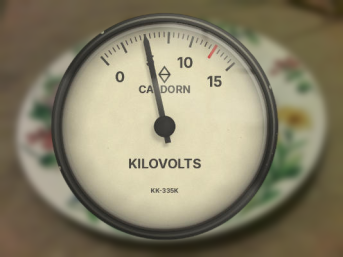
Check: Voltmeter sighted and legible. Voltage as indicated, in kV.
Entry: 5 kV
